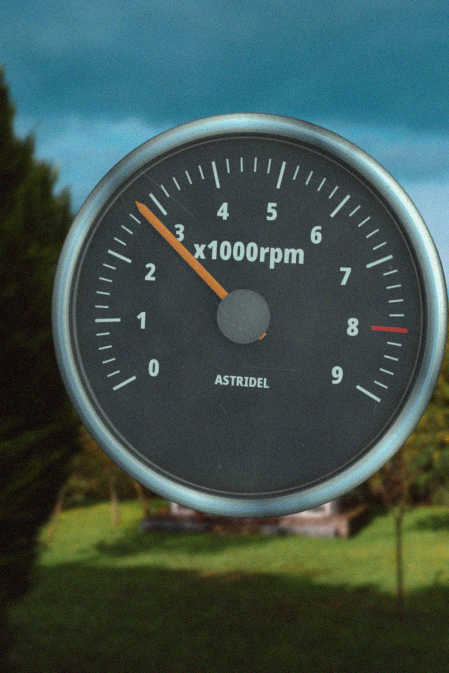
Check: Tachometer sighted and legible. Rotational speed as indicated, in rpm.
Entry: 2800 rpm
